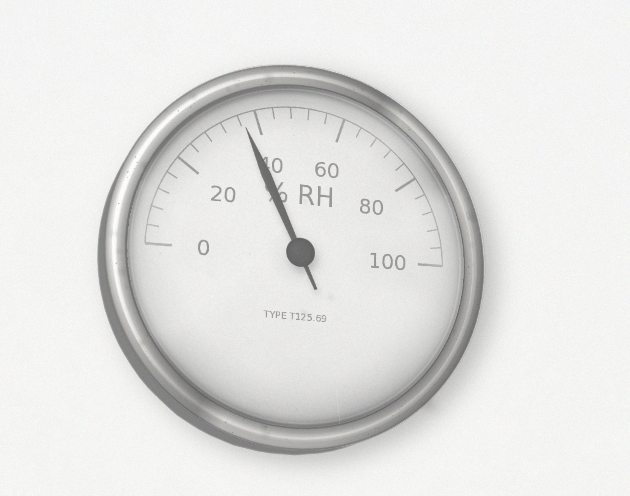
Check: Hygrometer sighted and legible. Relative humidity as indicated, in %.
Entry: 36 %
